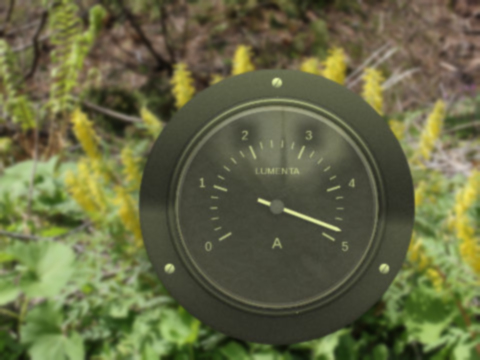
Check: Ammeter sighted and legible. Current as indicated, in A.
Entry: 4.8 A
